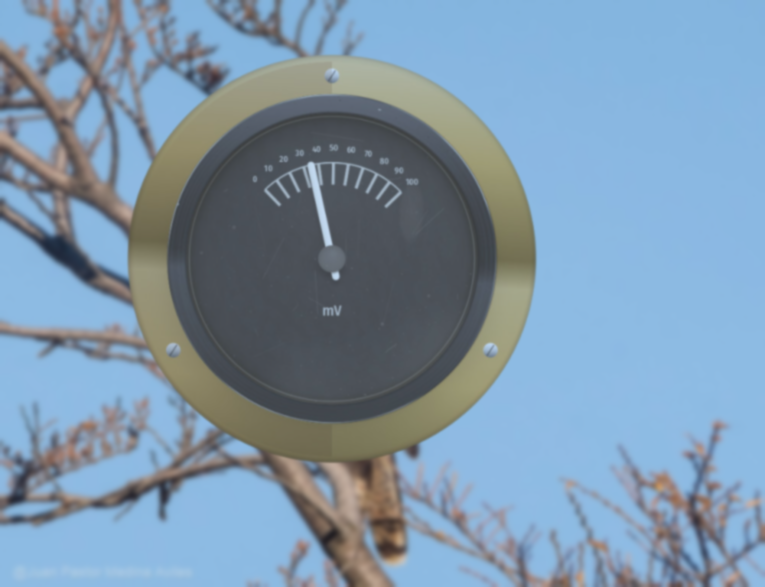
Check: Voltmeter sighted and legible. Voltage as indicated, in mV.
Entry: 35 mV
